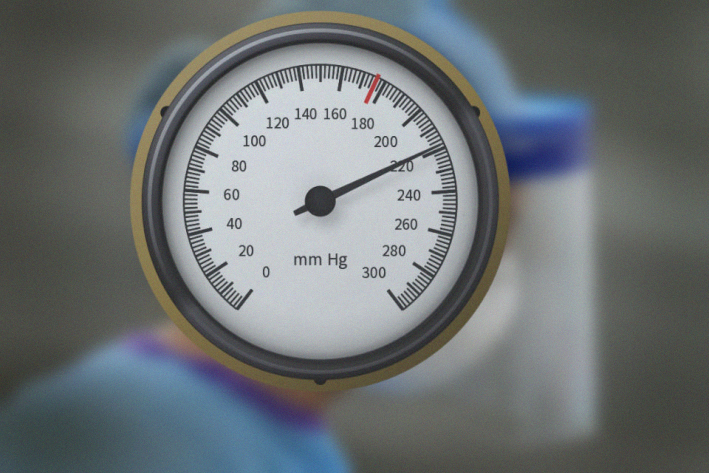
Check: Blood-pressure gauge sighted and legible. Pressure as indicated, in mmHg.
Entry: 218 mmHg
